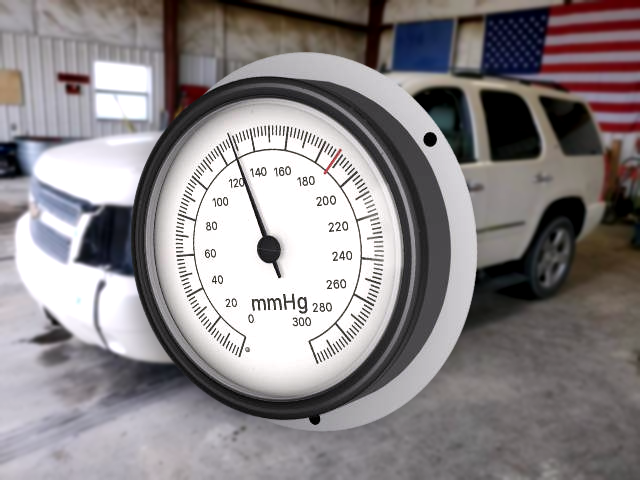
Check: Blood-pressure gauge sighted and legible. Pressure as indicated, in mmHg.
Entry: 130 mmHg
